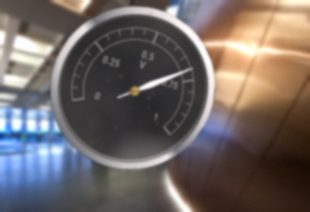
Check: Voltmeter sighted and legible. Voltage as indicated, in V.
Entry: 0.7 V
